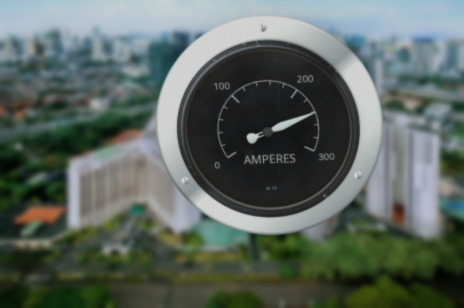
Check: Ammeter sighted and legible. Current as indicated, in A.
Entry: 240 A
